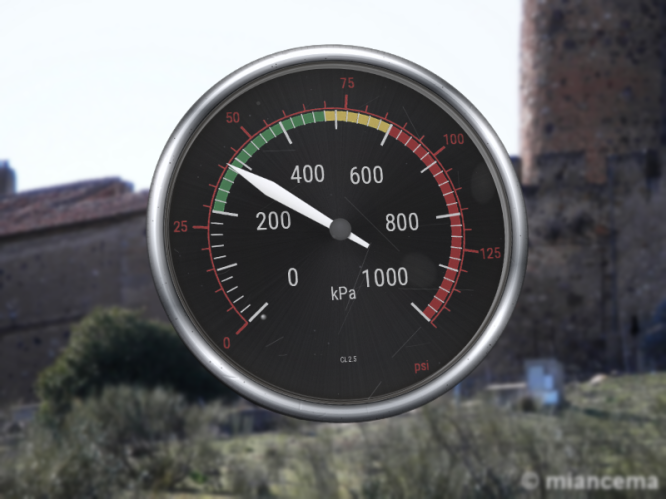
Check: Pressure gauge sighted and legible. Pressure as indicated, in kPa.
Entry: 280 kPa
